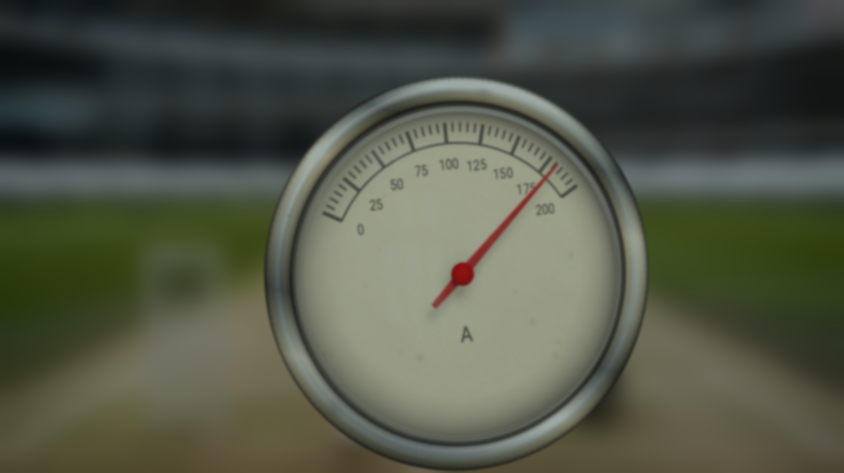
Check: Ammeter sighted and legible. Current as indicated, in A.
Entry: 180 A
